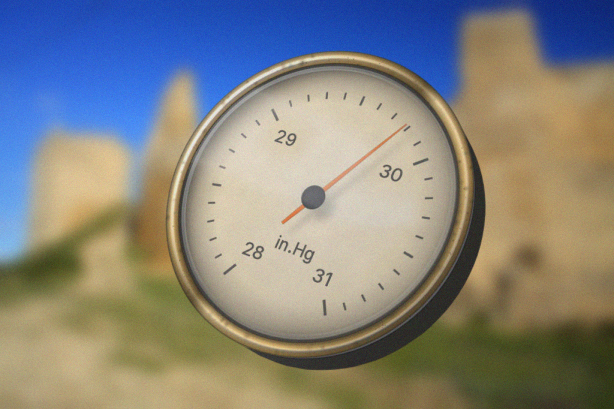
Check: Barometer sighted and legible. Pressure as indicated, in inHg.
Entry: 29.8 inHg
